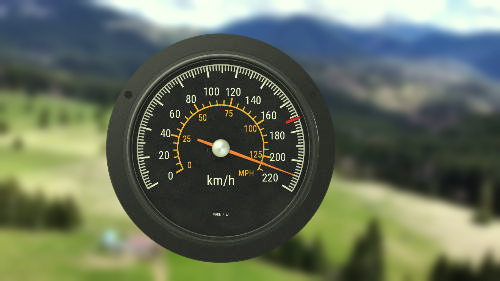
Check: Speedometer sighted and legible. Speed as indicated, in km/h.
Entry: 210 km/h
